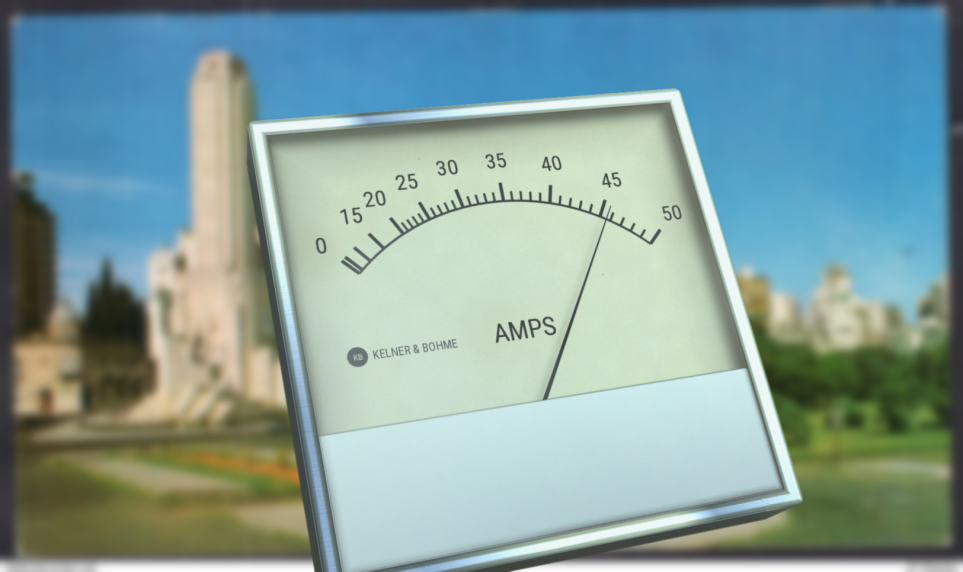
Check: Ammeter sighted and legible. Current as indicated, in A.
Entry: 45.5 A
